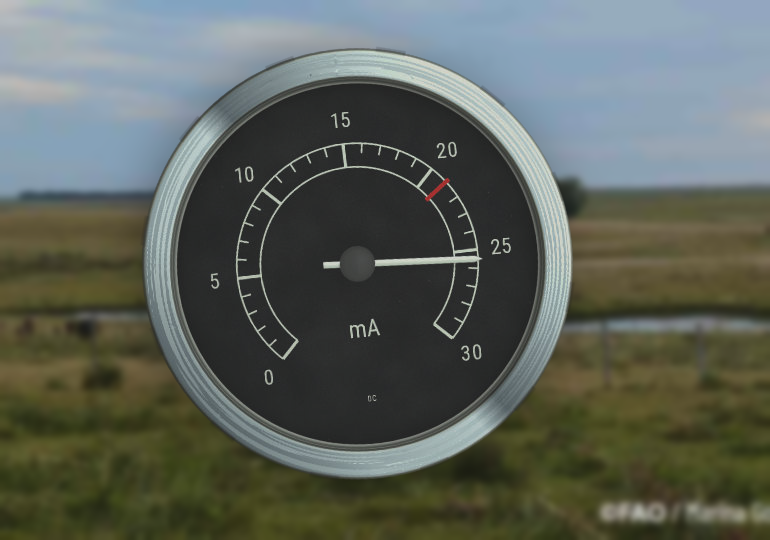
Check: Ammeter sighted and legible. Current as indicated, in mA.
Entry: 25.5 mA
